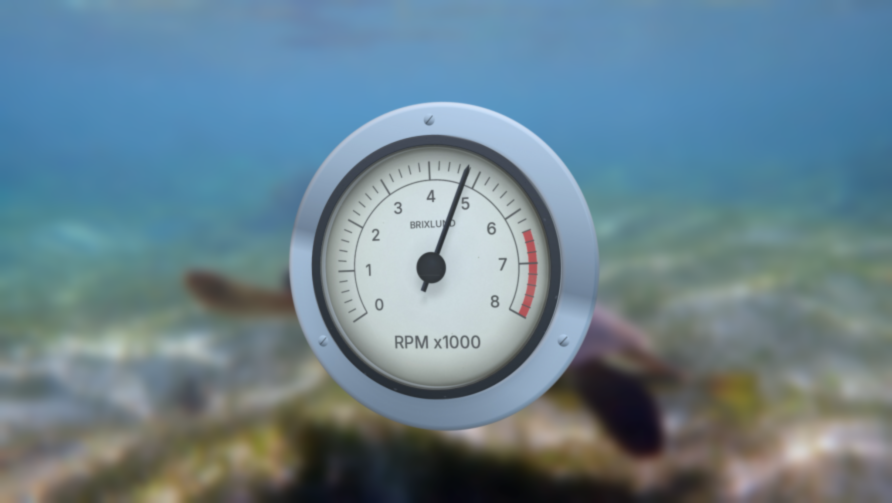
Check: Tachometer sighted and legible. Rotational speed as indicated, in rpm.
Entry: 4800 rpm
